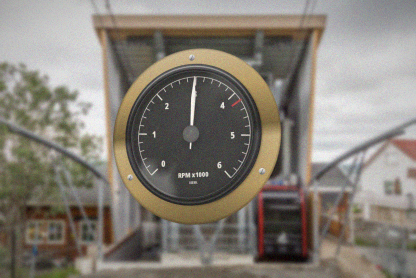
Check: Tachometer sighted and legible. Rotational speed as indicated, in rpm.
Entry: 3000 rpm
